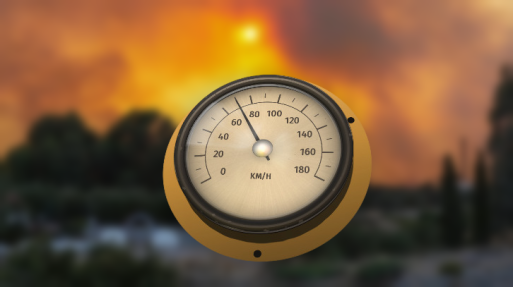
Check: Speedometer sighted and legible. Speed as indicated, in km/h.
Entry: 70 km/h
